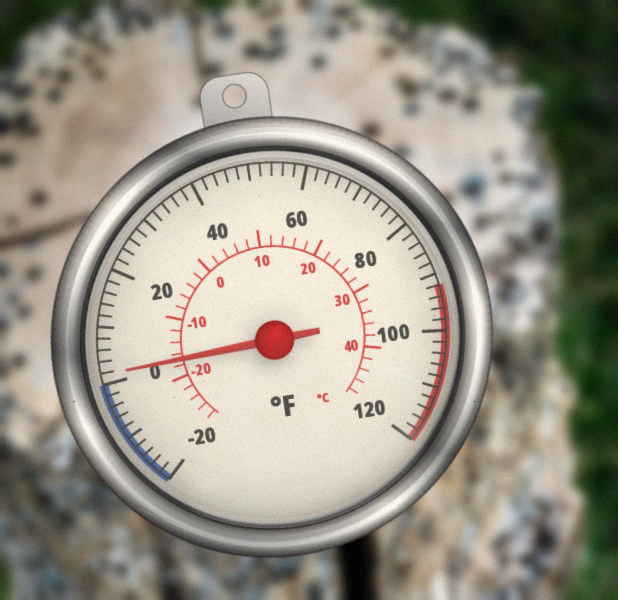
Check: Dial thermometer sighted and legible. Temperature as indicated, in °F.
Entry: 2 °F
